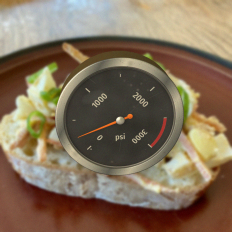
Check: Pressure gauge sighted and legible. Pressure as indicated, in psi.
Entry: 250 psi
